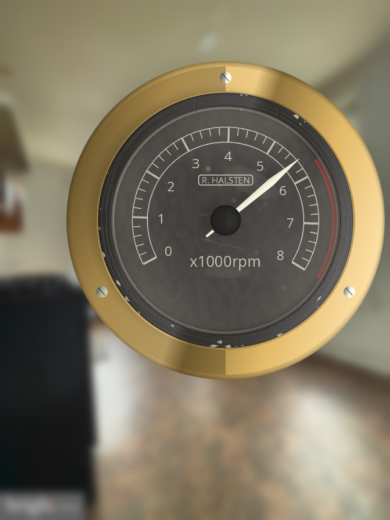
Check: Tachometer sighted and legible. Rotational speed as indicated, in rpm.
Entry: 5600 rpm
